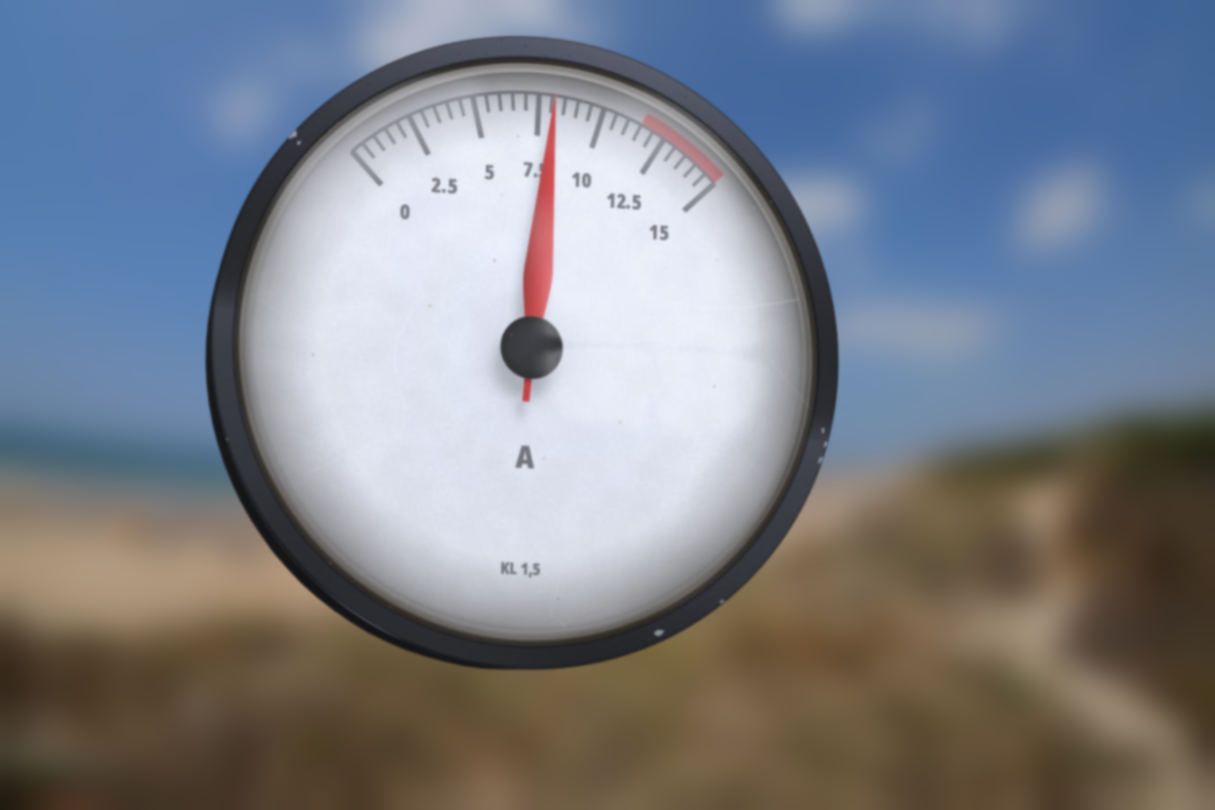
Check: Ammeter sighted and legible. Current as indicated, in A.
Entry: 8 A
